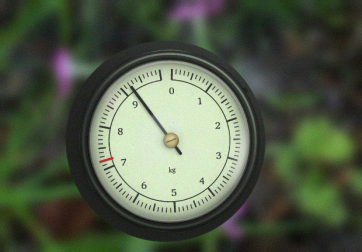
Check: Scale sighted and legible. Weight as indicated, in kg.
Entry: 9.2 kg
